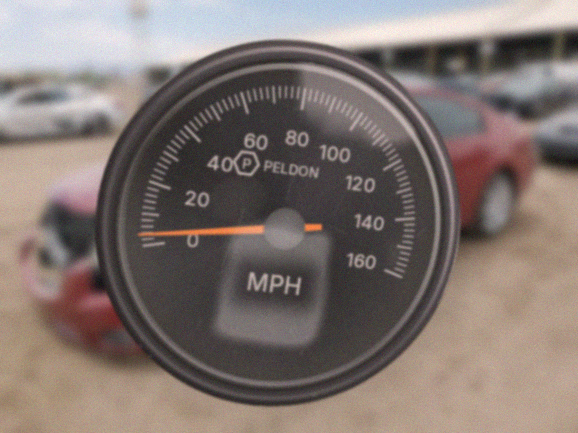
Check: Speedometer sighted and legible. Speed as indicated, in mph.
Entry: 4 mph
